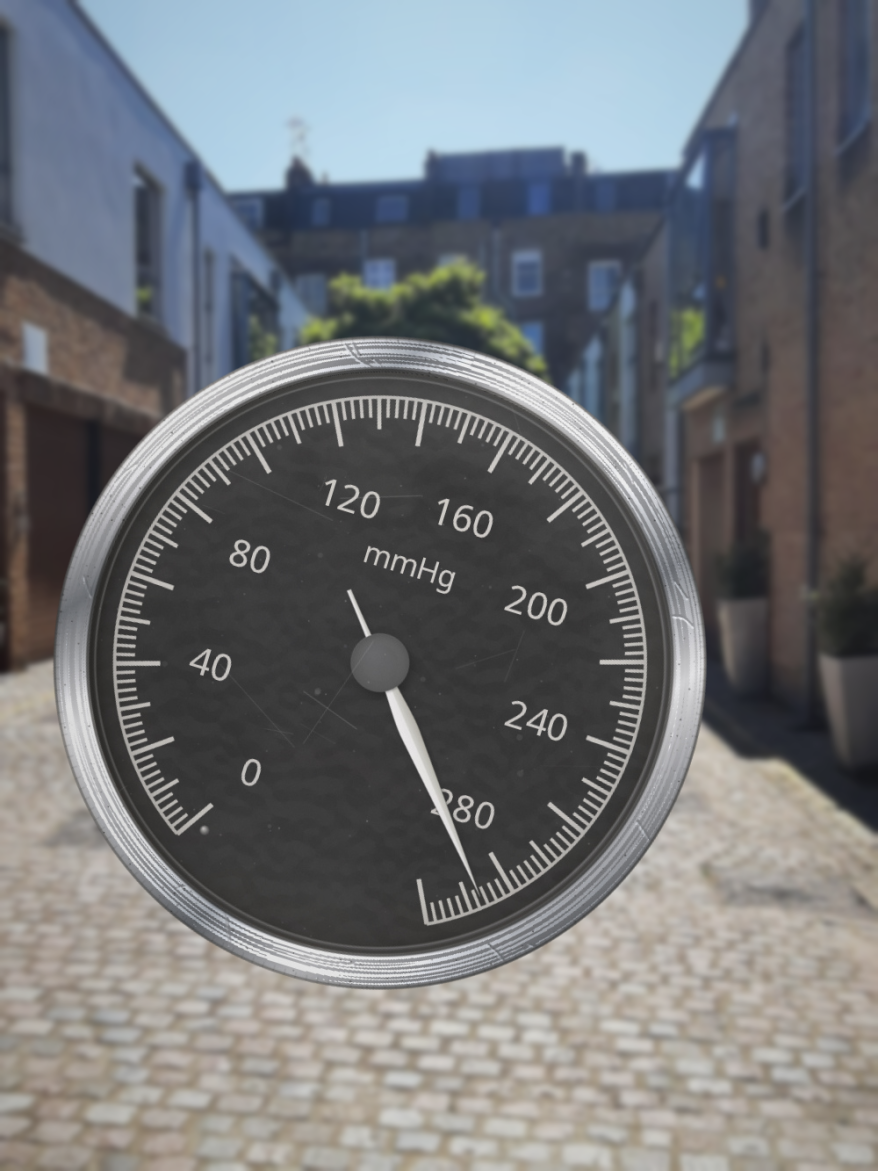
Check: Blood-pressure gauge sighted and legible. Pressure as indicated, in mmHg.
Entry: 287 mmHg
